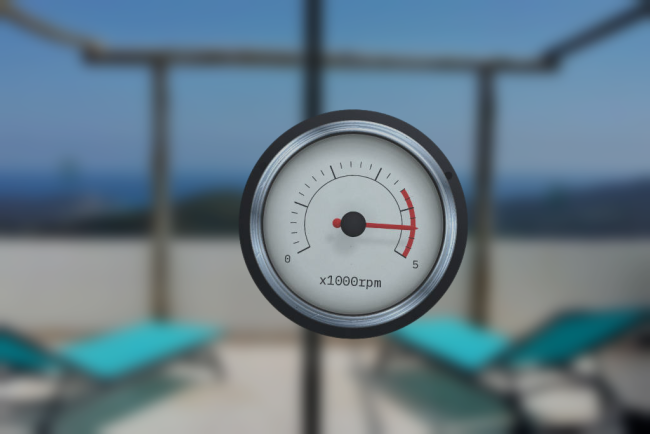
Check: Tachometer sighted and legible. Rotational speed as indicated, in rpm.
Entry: 4400 rpm
